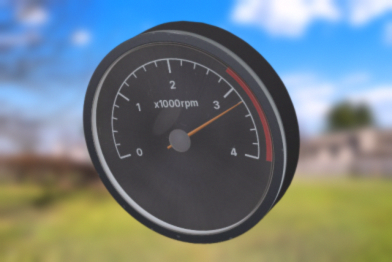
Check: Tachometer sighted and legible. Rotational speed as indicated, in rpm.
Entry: 3200 rpm
